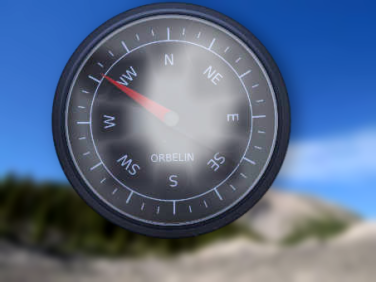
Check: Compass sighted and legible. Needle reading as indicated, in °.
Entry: 305 °
